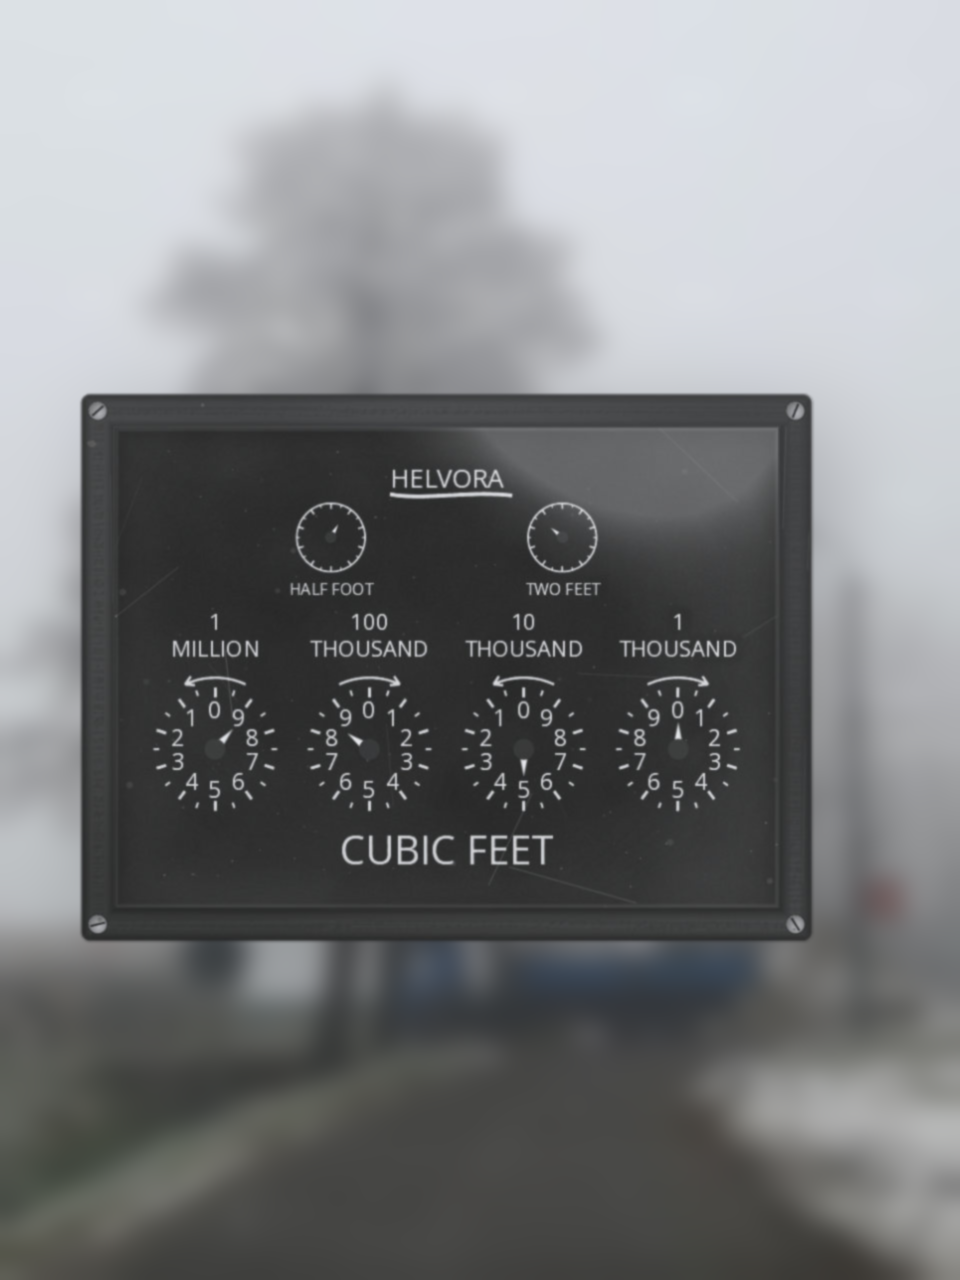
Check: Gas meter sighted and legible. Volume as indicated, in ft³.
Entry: 885000 ft³
